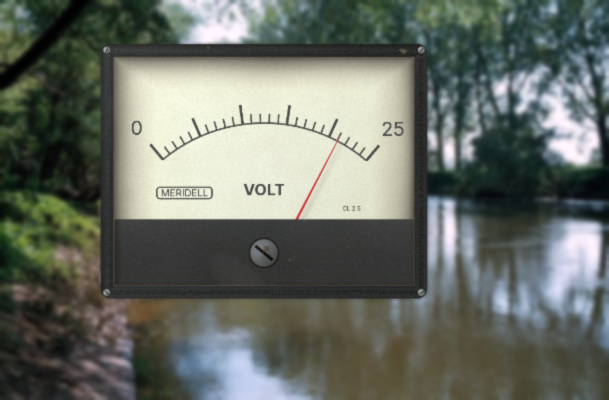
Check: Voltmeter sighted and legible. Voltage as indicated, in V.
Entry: 21 V
